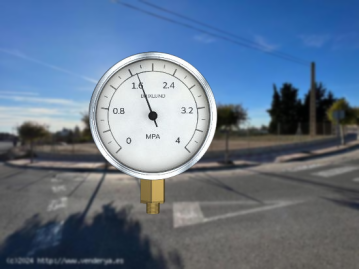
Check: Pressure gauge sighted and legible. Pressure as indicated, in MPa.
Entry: 1.7 MPa
